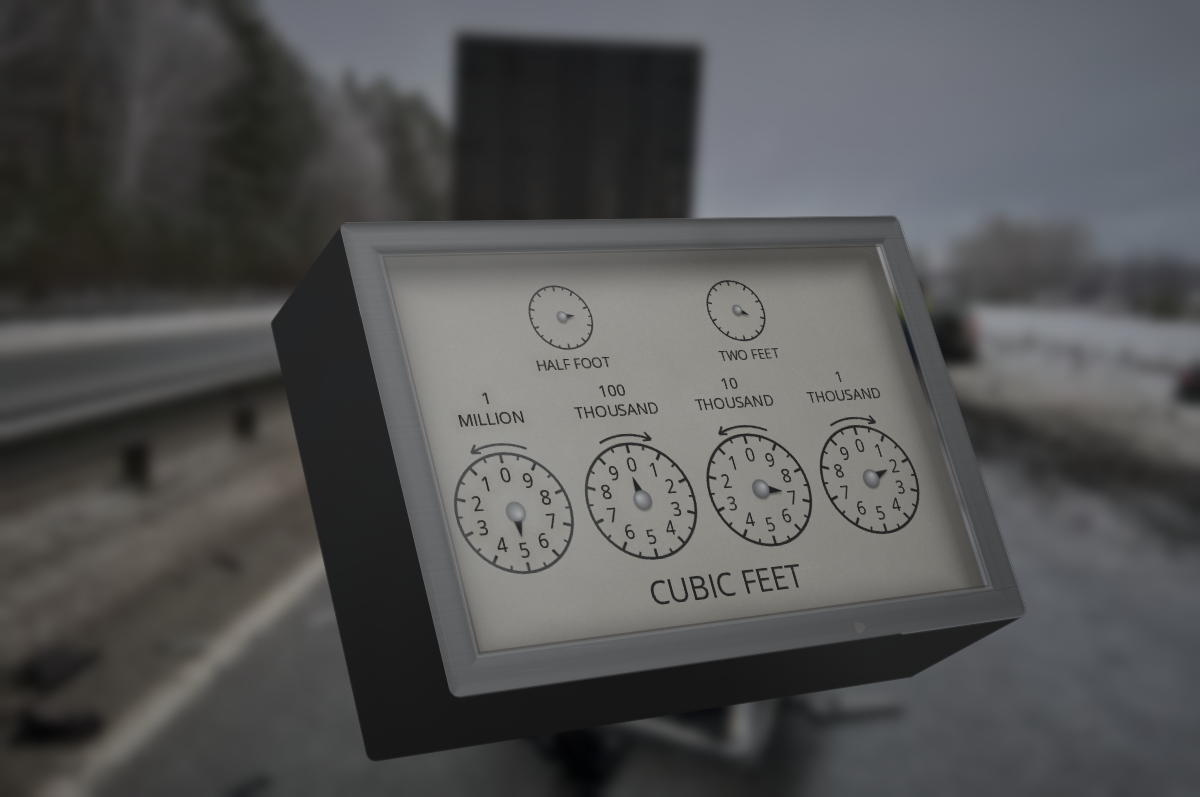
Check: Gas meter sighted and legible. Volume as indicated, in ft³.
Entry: 497200 ft³
